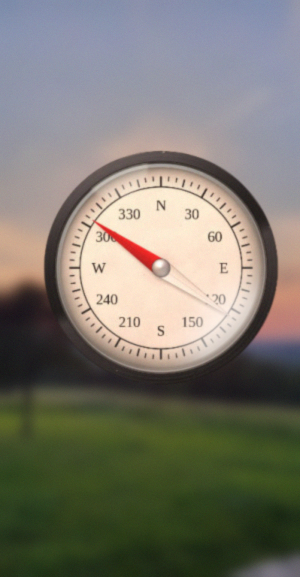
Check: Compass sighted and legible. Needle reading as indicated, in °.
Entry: 305 °
